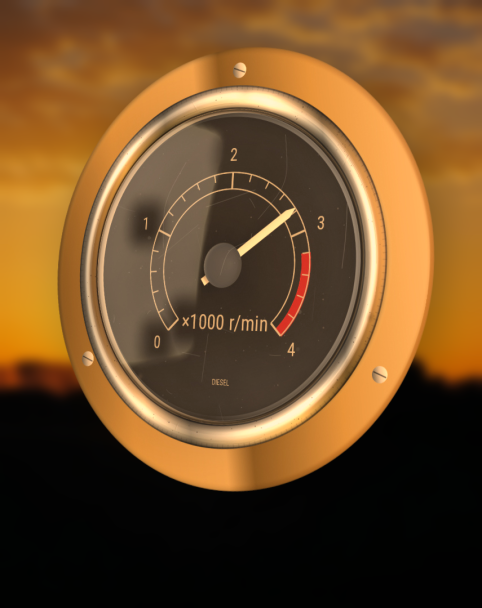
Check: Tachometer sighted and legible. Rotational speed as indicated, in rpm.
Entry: 2800 rpm
